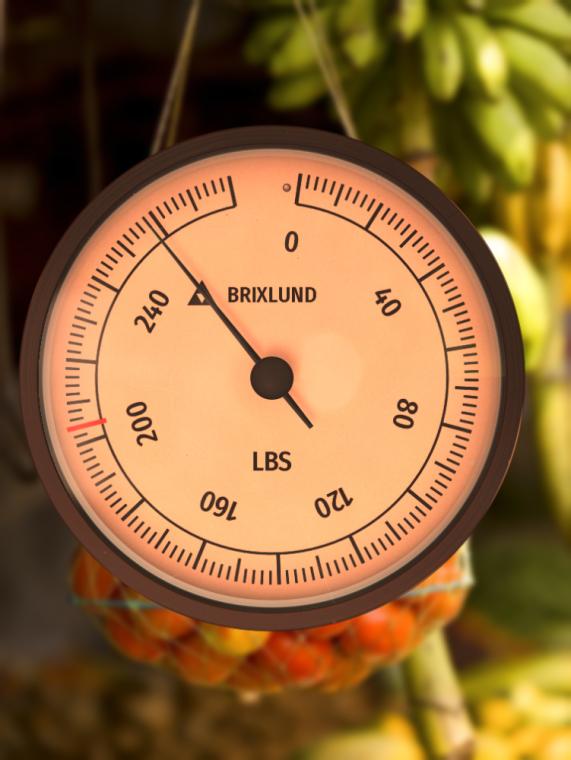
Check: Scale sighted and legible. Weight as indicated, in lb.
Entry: 258 lb
